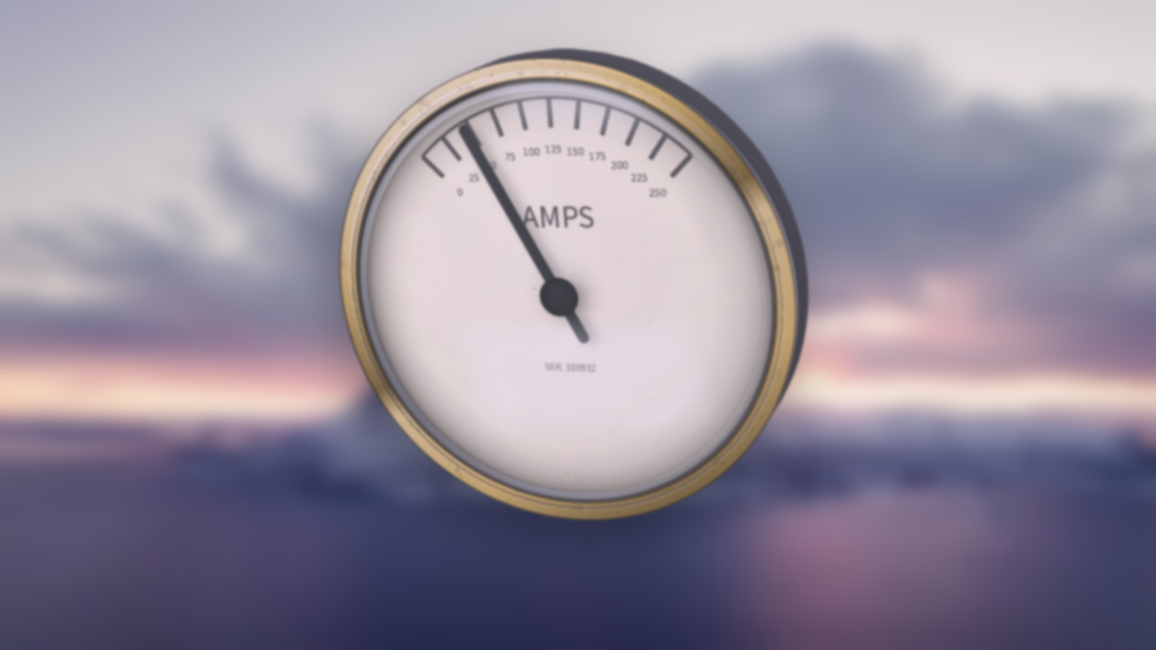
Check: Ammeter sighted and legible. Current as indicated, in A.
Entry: 50 A
